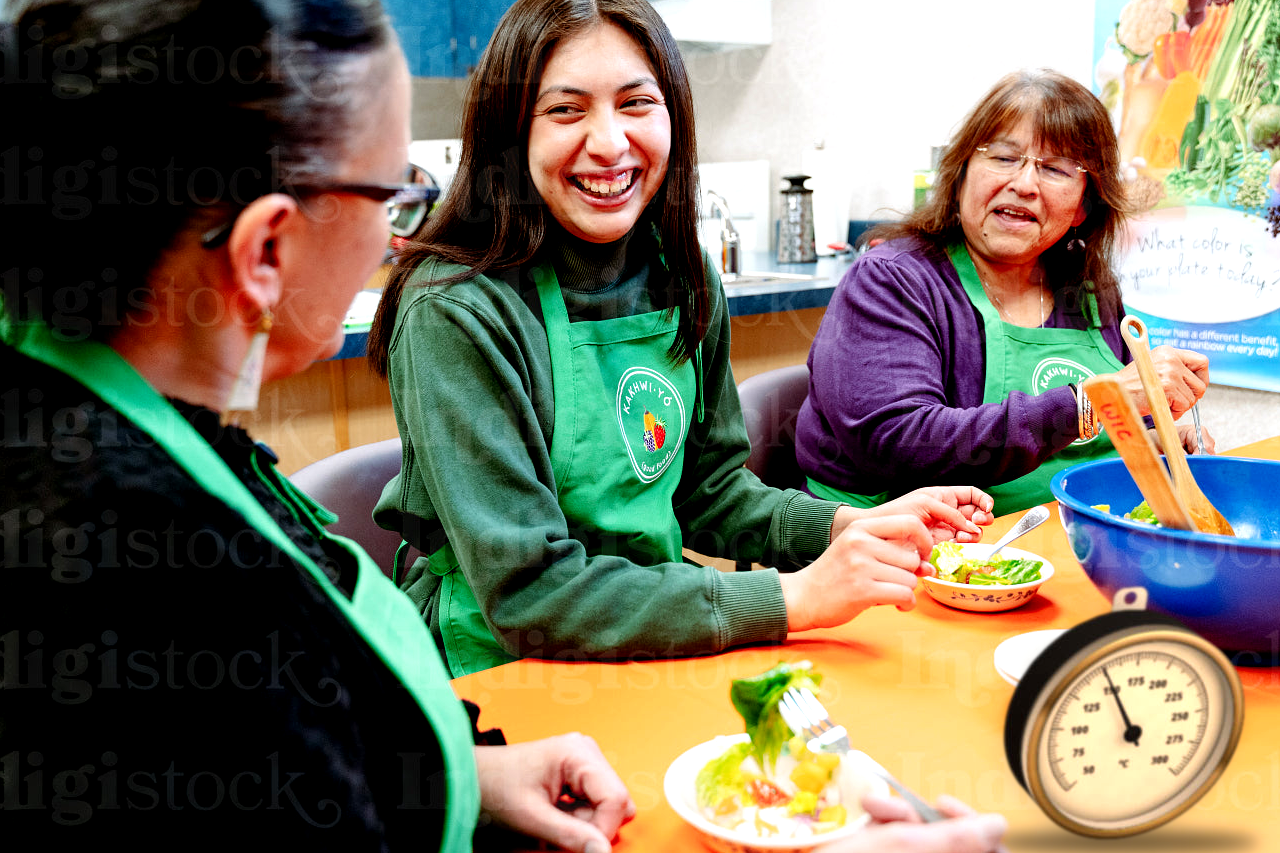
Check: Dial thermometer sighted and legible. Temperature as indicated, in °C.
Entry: 150 °C
